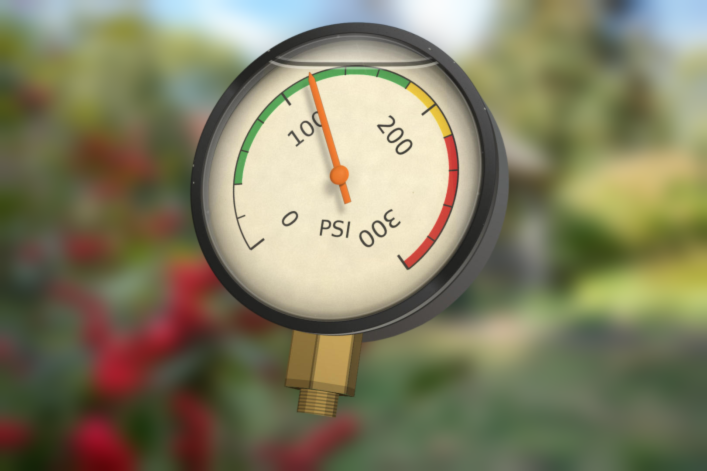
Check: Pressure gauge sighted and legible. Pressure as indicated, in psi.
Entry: 120 psi
